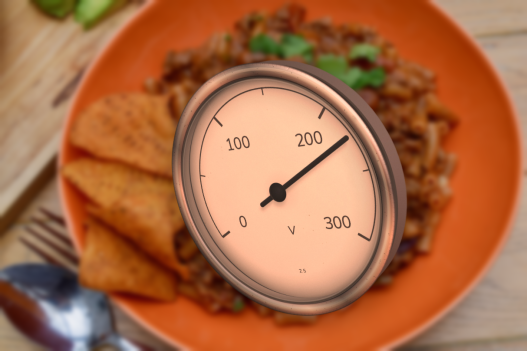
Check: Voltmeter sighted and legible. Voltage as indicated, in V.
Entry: 225 V
